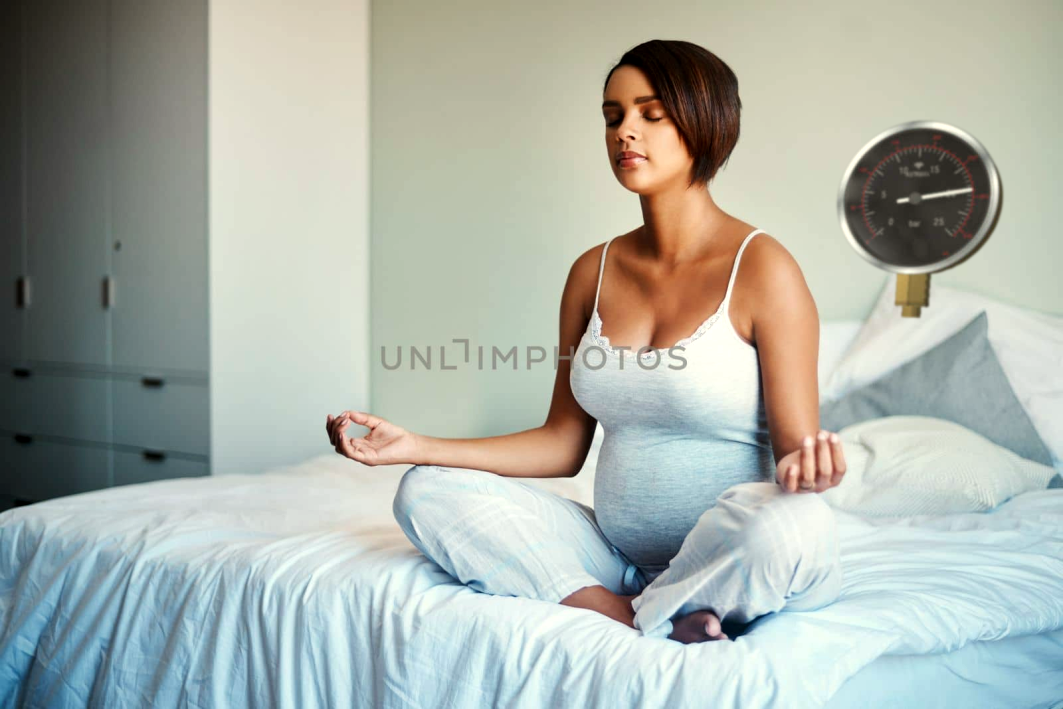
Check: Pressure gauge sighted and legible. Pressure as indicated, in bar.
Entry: 20 bar
